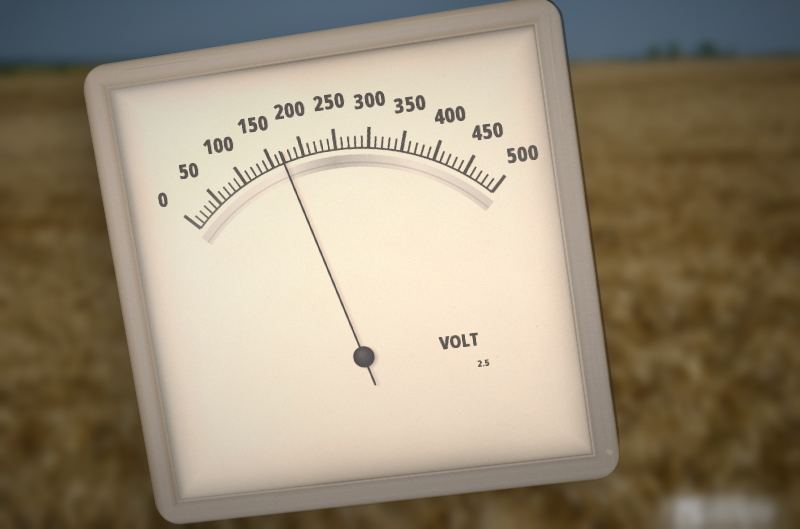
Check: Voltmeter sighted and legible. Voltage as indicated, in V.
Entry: 170 V
